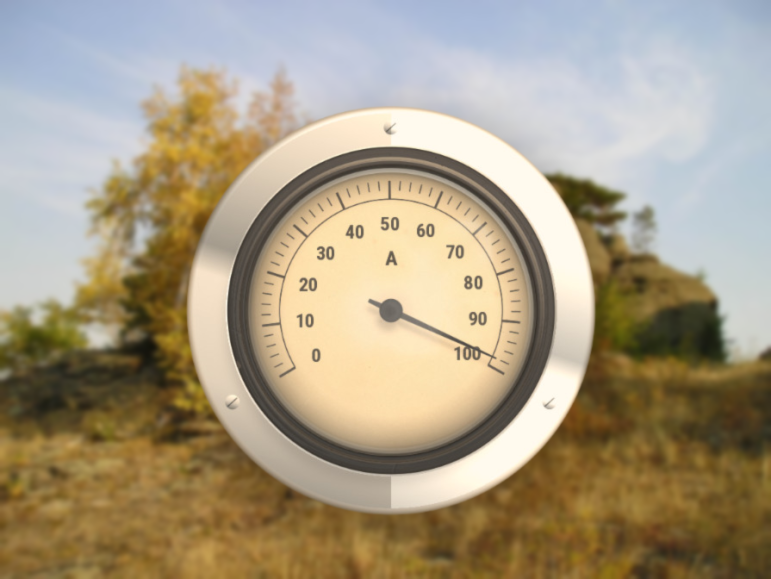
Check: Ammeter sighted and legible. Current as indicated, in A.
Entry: 98 A
